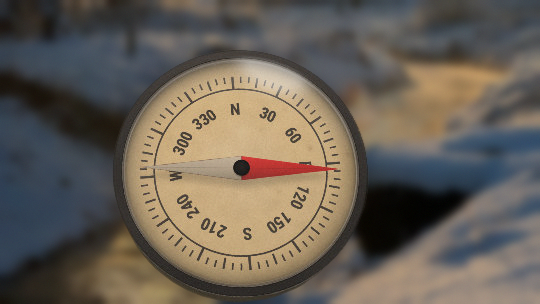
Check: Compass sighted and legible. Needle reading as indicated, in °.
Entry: 95 °
